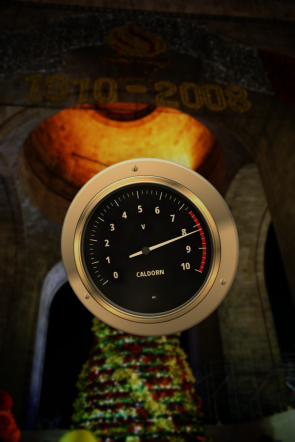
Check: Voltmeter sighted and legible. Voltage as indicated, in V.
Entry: 8.2 V
